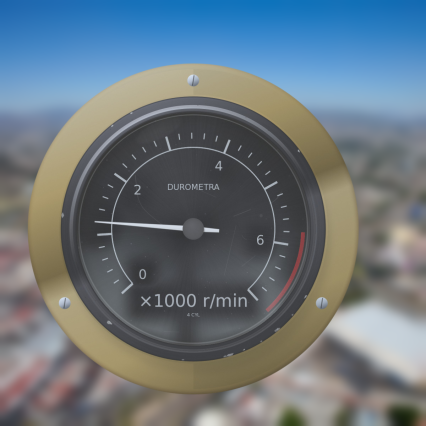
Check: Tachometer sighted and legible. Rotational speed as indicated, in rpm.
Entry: 1200 rpm
